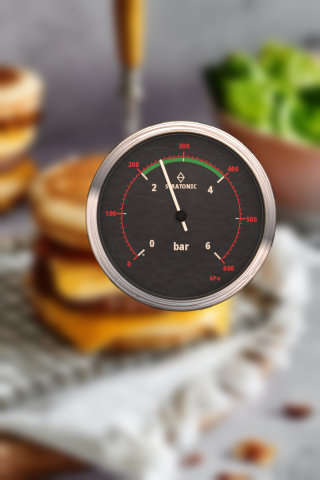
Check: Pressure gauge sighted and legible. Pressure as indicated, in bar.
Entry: 2.5 bar
